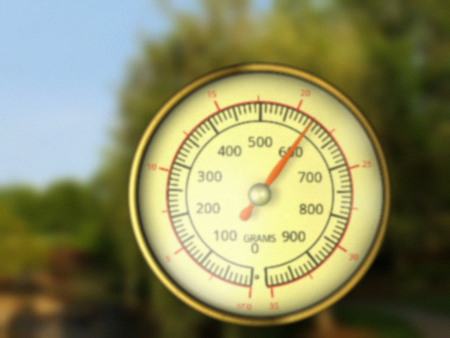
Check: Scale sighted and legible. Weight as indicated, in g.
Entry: 600 g
